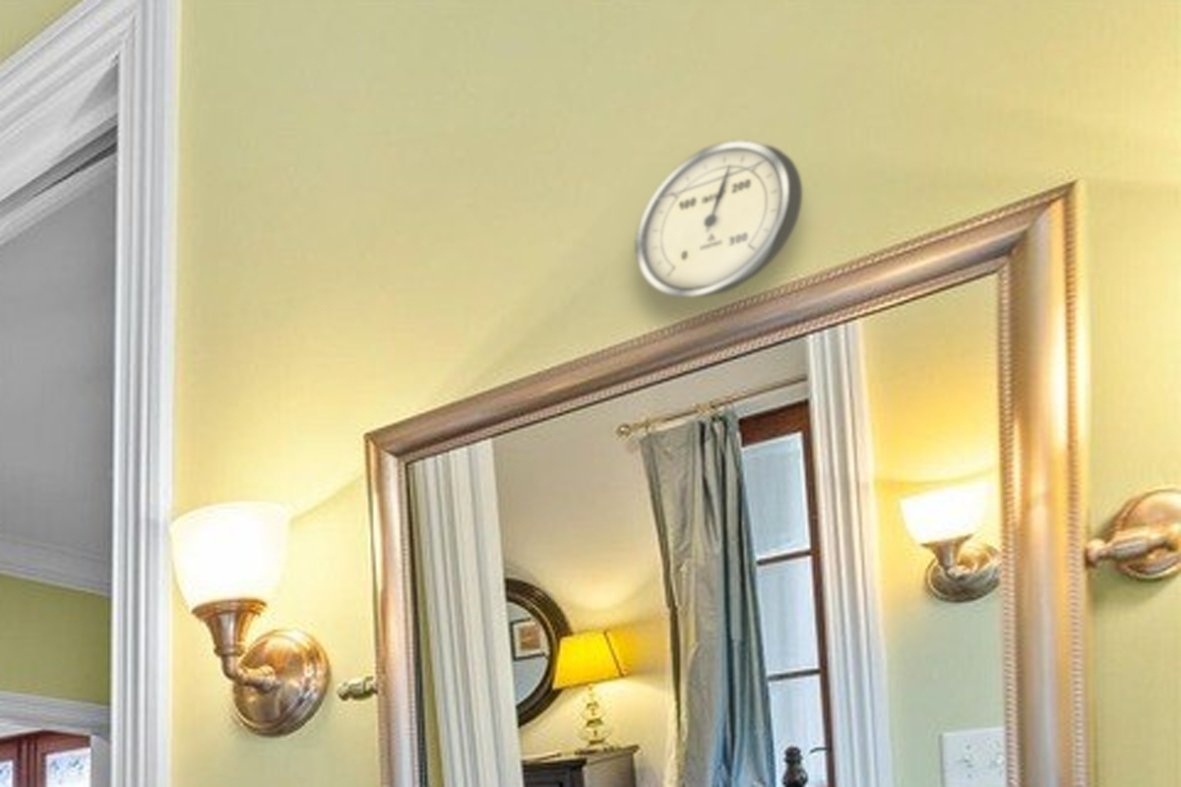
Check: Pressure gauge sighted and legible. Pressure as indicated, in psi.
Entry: 170 psi
